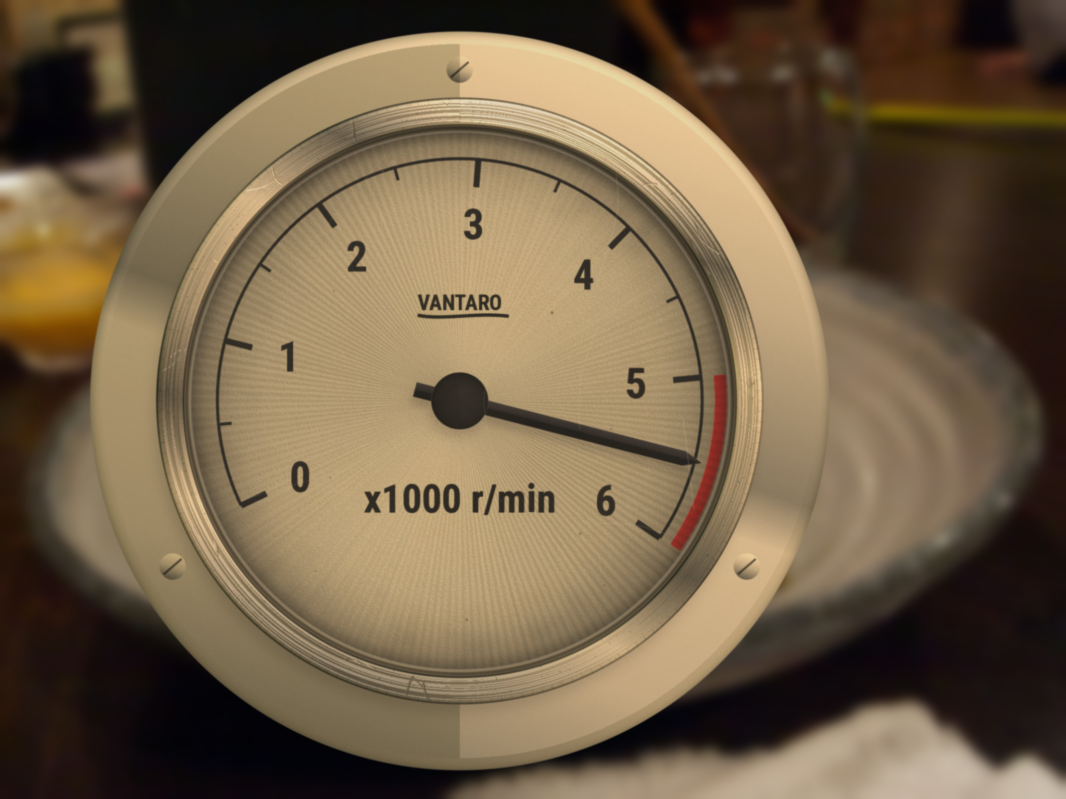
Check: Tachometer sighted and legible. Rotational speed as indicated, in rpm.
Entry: 5500 rpm
